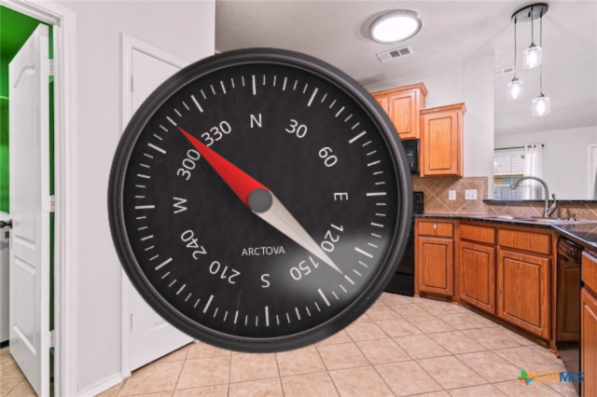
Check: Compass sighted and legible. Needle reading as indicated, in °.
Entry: 315 °
